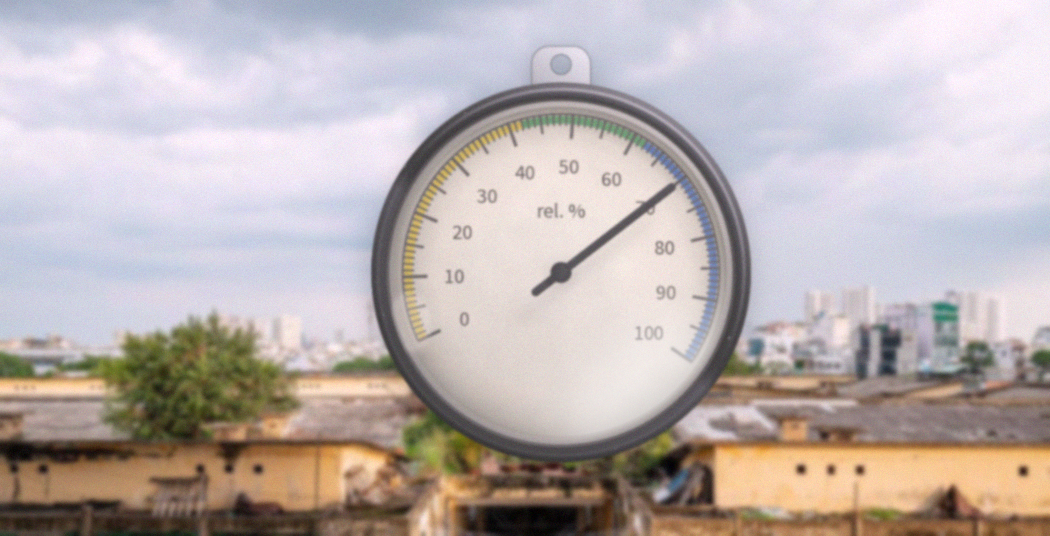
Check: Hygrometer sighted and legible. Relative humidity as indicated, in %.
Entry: 70 %
